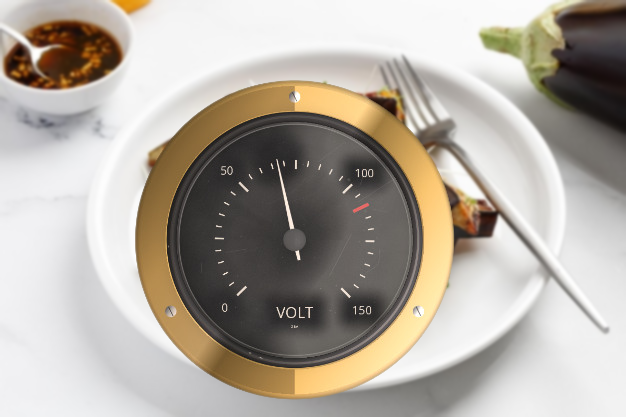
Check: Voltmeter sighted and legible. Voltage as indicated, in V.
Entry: 67.5 V
